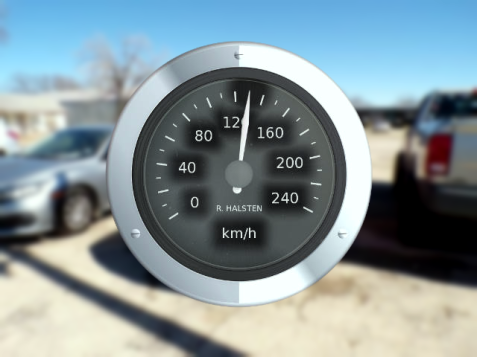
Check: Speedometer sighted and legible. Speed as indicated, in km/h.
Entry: 130 km/h
